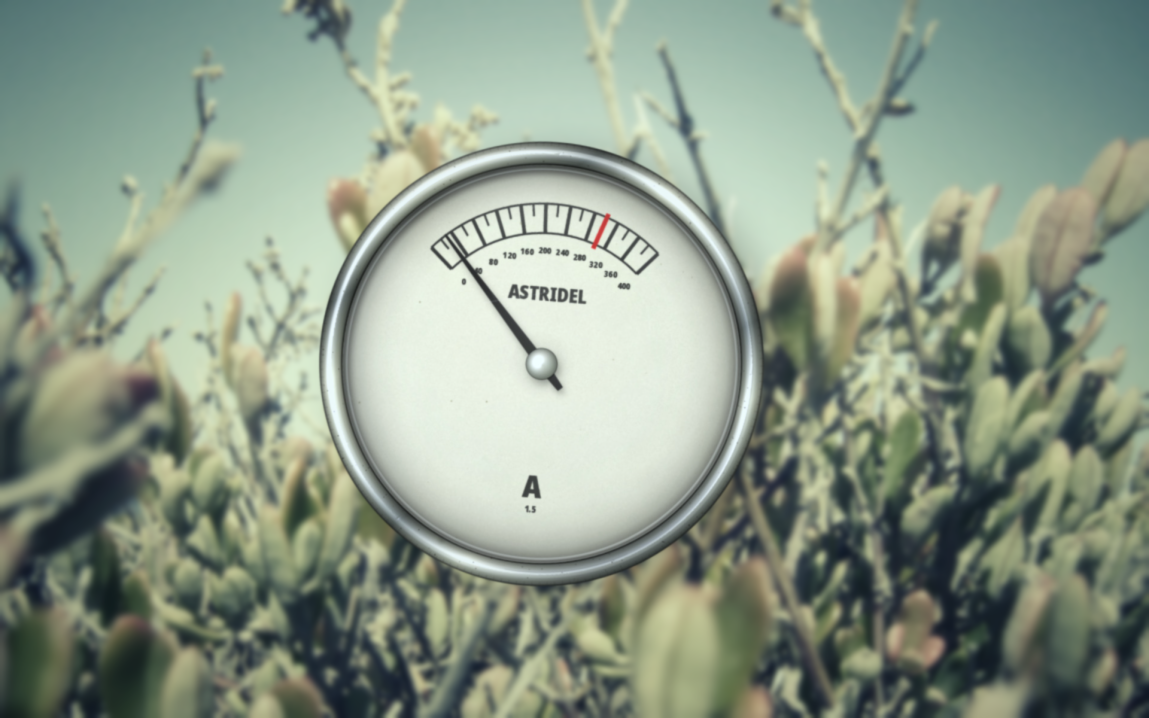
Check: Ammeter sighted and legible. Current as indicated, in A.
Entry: 30 A
